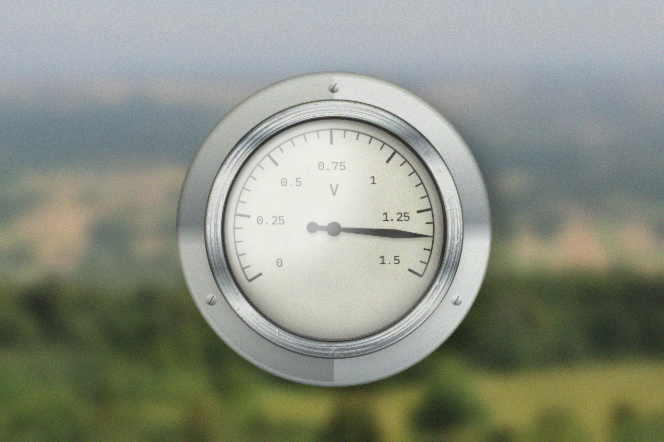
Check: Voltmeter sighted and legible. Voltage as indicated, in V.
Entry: 1.35 V
